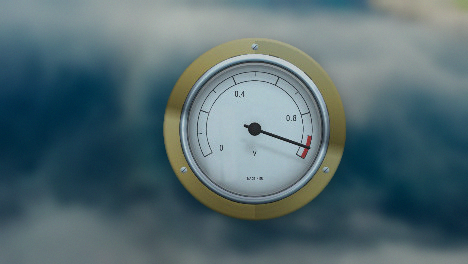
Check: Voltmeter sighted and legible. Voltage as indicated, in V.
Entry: 0.95 V
